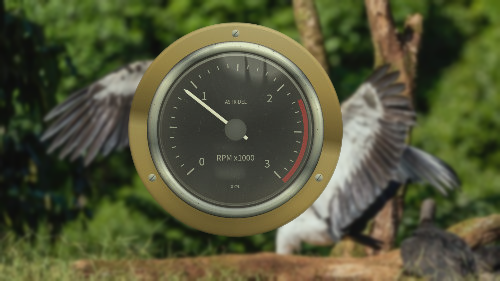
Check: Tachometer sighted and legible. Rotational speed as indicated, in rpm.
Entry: 900 rpm
